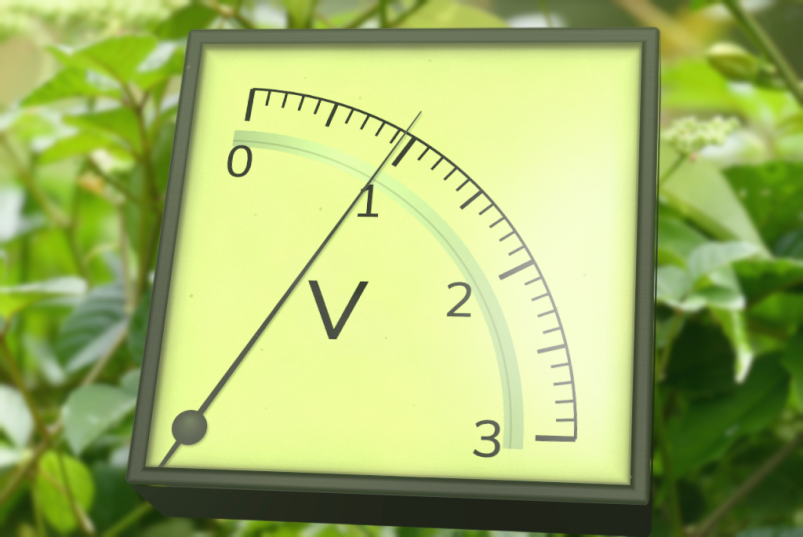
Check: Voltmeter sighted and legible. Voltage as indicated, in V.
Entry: 0.95 V
